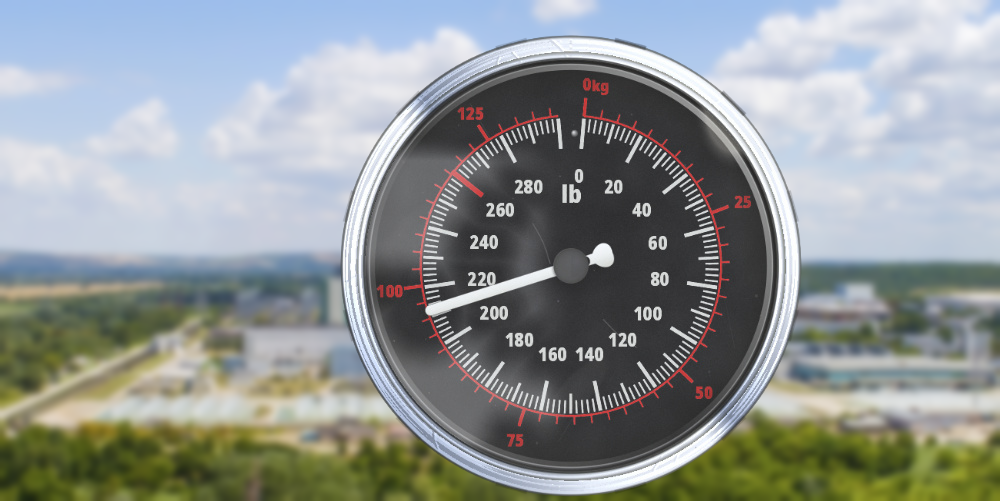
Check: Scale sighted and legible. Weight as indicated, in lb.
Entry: 212 lb
